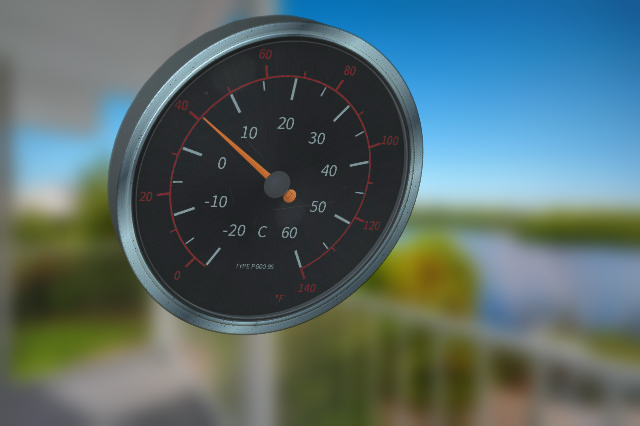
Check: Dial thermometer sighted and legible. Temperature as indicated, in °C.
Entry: 5 °C
